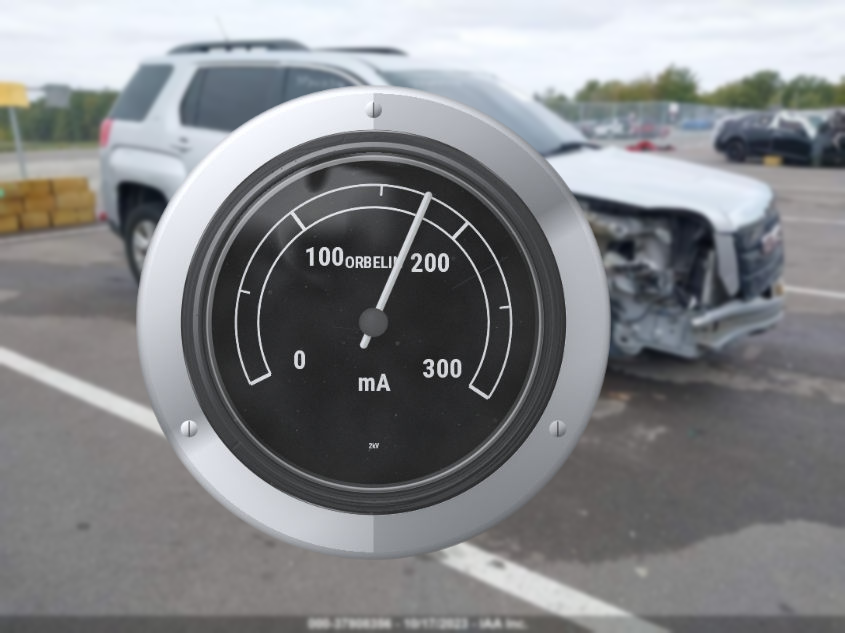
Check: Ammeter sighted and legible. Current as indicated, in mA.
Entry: 175 mA
